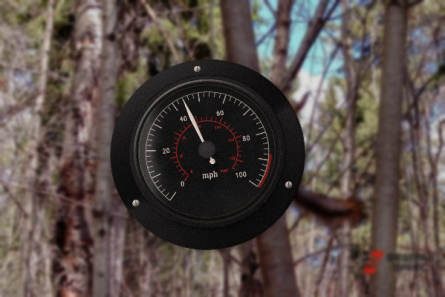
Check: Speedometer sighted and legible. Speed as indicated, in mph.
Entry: 44 mph
